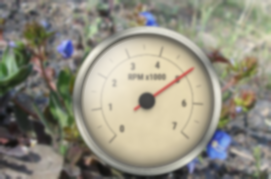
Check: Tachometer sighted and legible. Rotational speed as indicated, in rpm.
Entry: 5000 rpm
